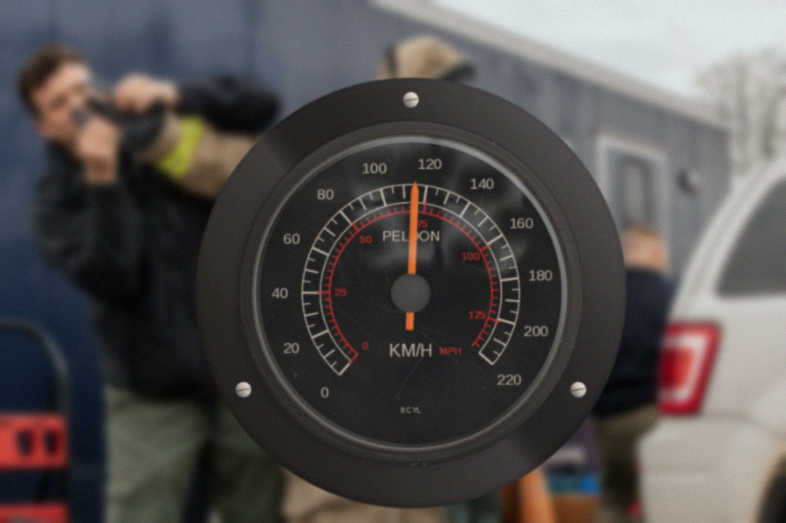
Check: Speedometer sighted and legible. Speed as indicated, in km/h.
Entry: 115 km/h
